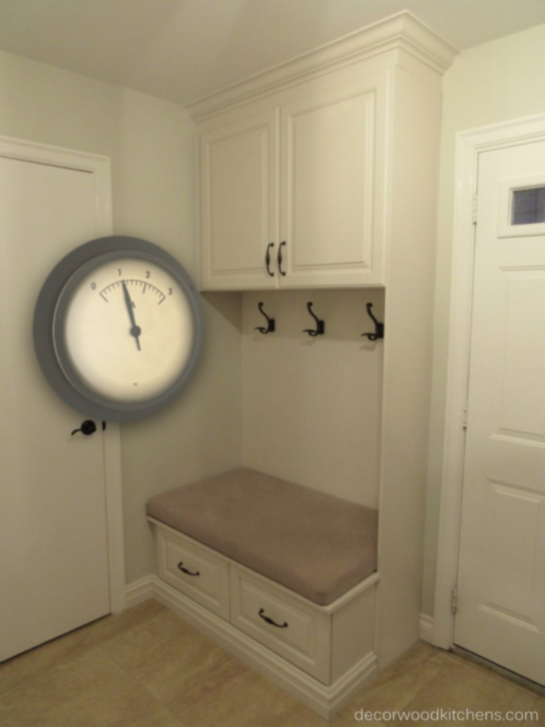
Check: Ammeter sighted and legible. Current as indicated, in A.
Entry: 1 A
